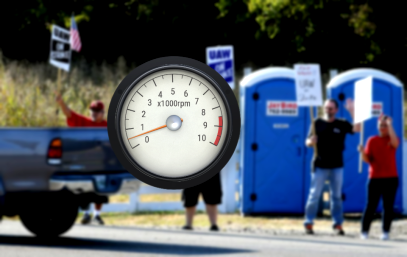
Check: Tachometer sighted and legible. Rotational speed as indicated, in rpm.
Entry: 500 rpm
